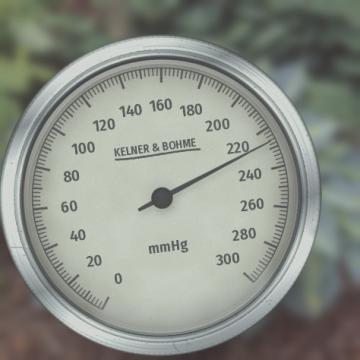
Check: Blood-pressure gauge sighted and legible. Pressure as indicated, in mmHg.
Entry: 226 mmHg
